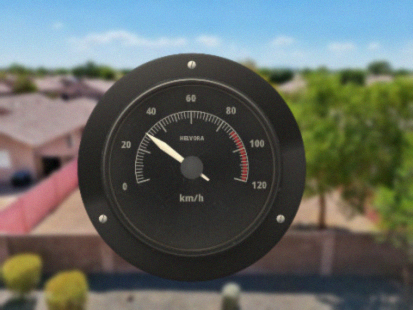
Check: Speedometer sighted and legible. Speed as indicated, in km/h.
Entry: 30 km/h
